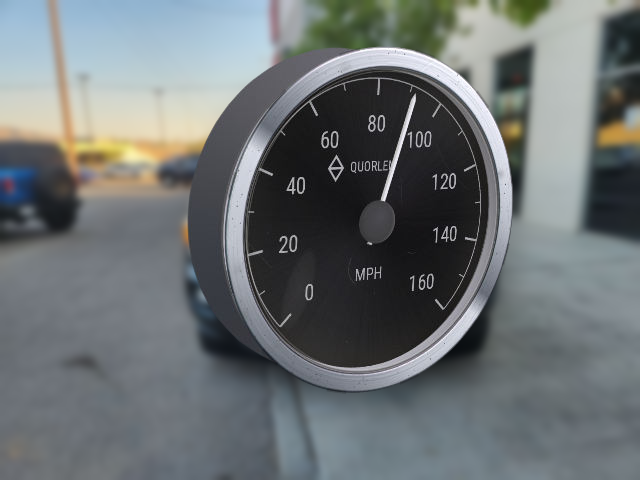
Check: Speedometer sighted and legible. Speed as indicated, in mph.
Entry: 90 mph
